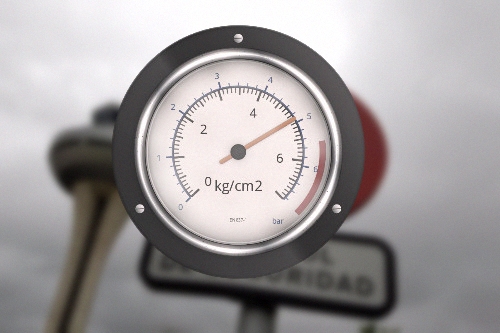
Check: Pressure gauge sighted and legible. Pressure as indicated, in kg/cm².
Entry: 5 kg/cm²
